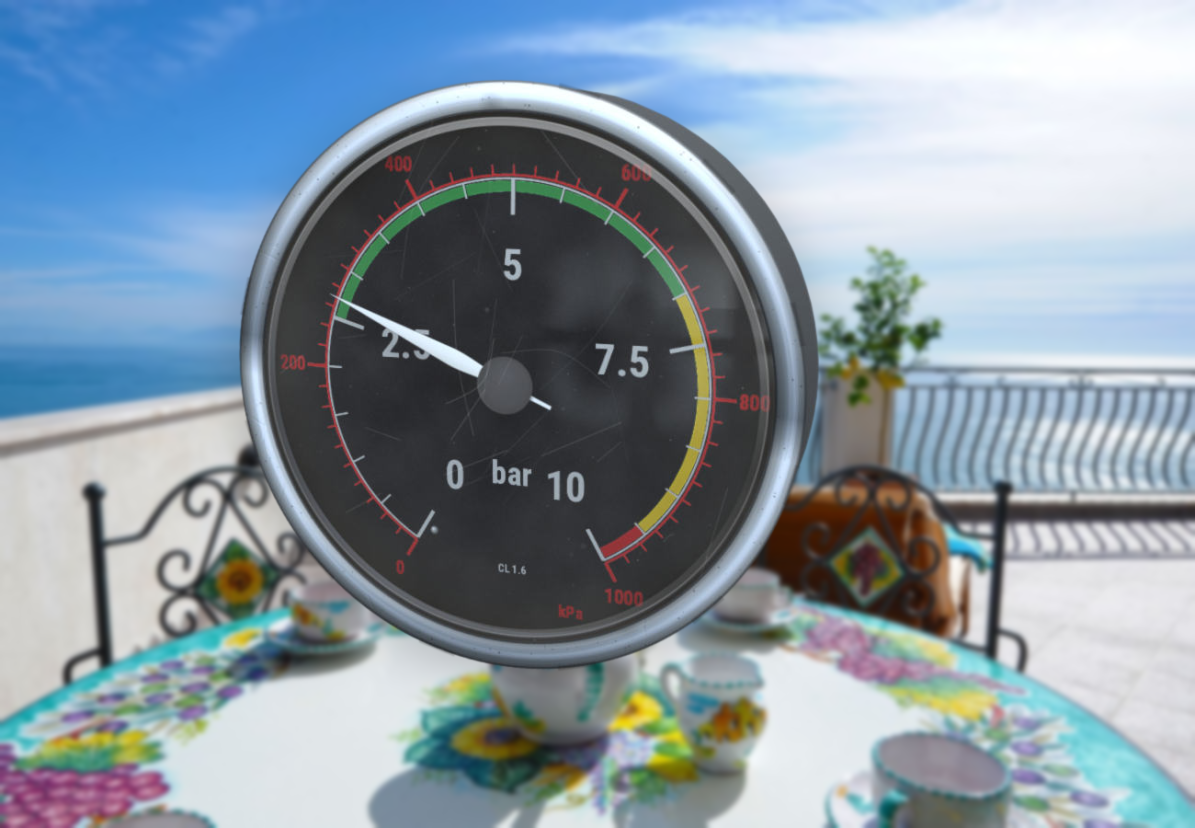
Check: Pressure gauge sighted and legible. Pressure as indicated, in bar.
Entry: 2.75 bar
